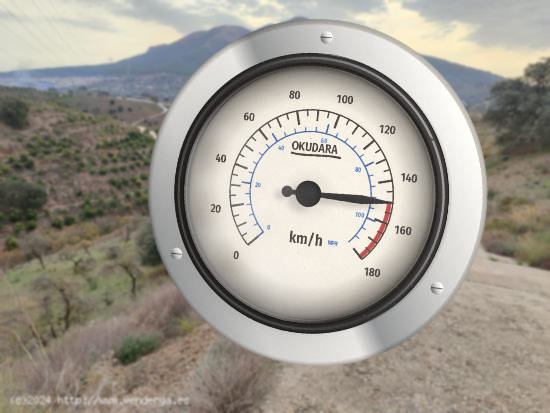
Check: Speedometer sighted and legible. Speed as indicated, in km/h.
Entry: 150 km/h
